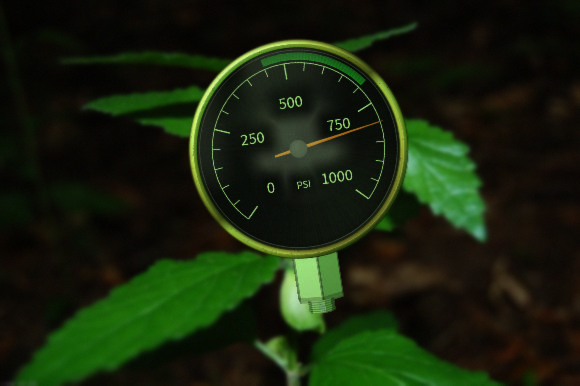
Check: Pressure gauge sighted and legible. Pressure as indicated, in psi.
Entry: 800 psi
